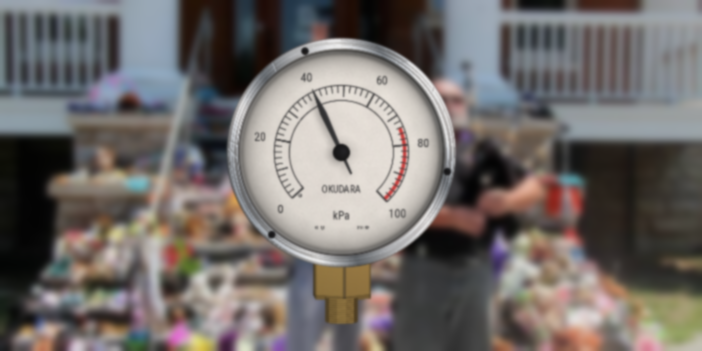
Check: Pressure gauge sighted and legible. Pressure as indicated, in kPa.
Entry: 40 kPa
